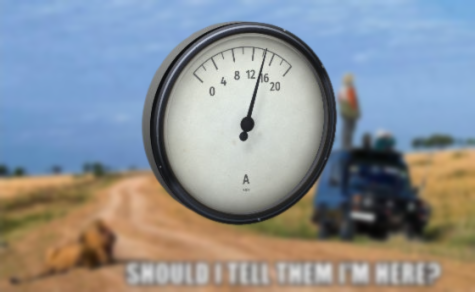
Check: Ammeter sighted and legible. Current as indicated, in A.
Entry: 14 A
